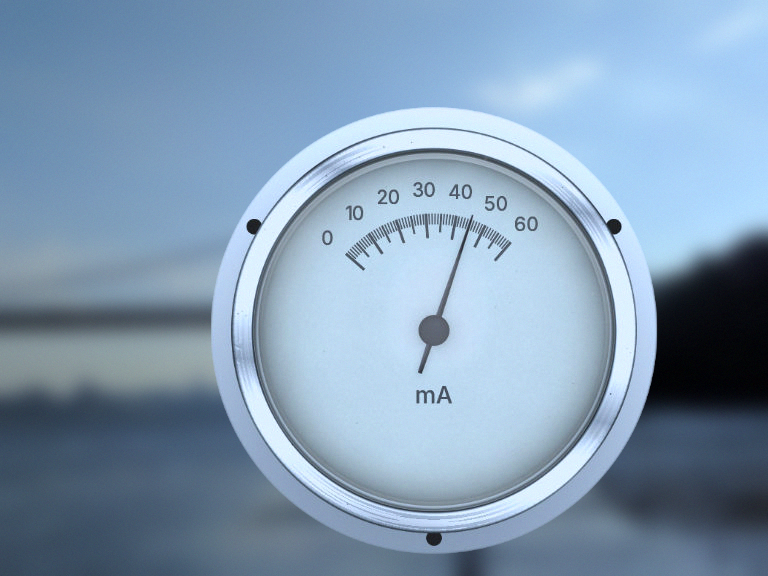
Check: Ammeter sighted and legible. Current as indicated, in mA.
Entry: 45 mA
